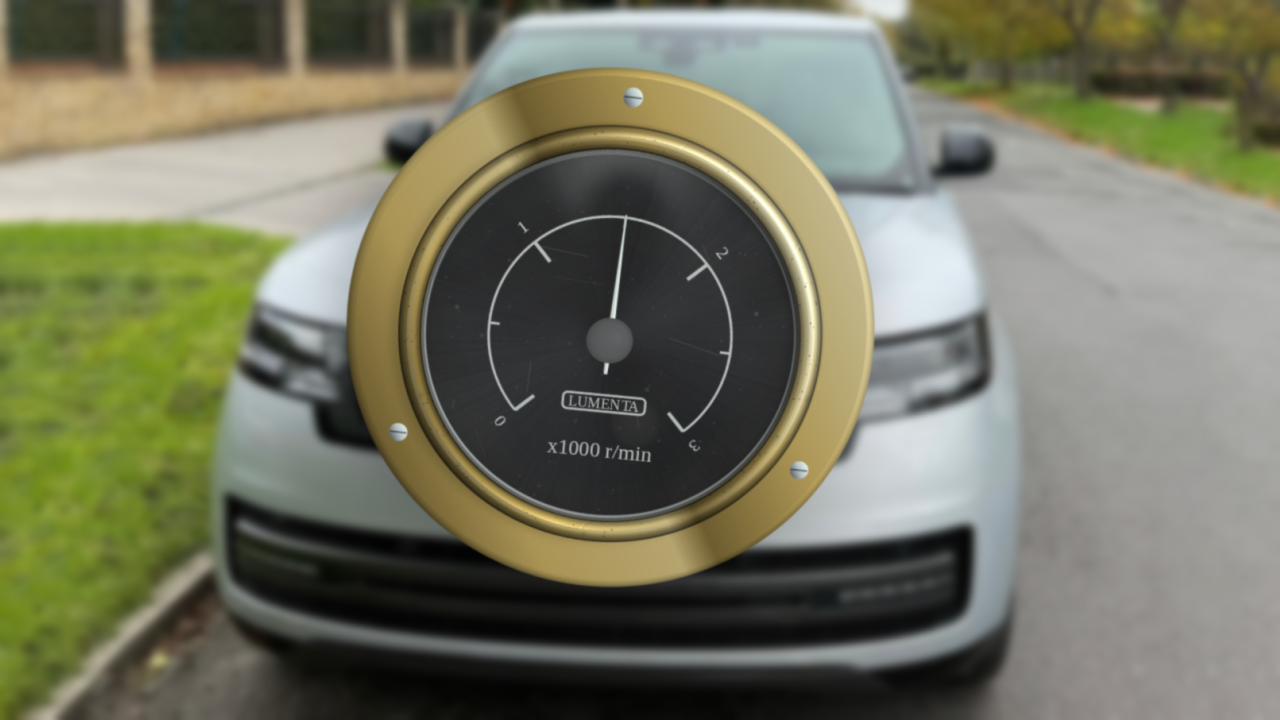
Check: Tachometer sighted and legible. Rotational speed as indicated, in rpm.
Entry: 1500 rpm
